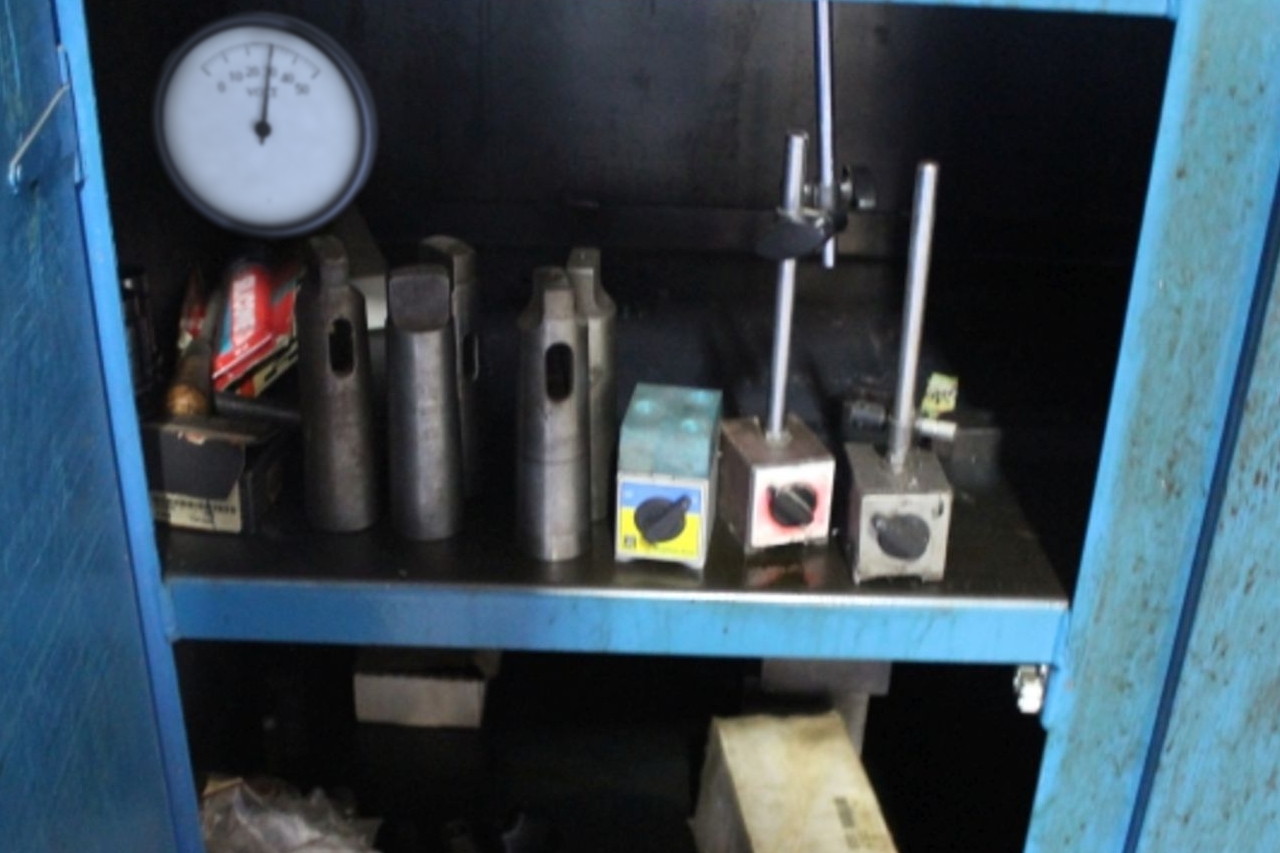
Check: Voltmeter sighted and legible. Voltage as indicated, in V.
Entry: 30 V
